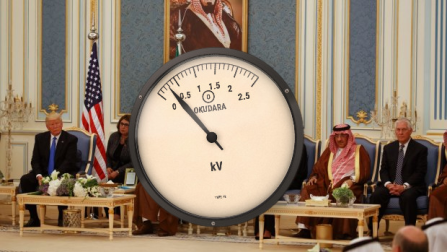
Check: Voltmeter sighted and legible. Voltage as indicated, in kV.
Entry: 0.3 kV
